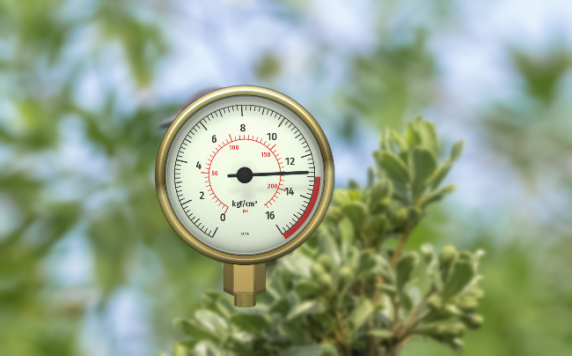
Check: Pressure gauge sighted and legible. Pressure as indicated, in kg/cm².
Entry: 12.8 kg/cm²
